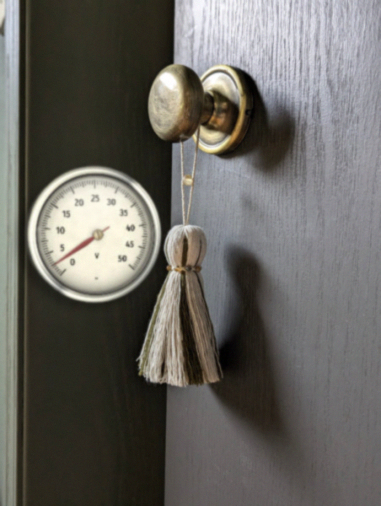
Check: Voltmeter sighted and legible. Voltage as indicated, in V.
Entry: 2.5 V
